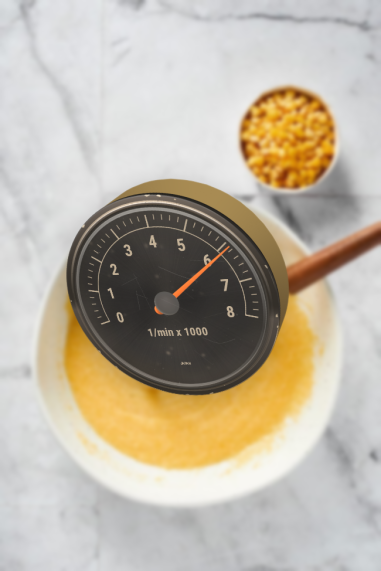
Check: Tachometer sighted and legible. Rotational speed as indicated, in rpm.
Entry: 6100 rpm
